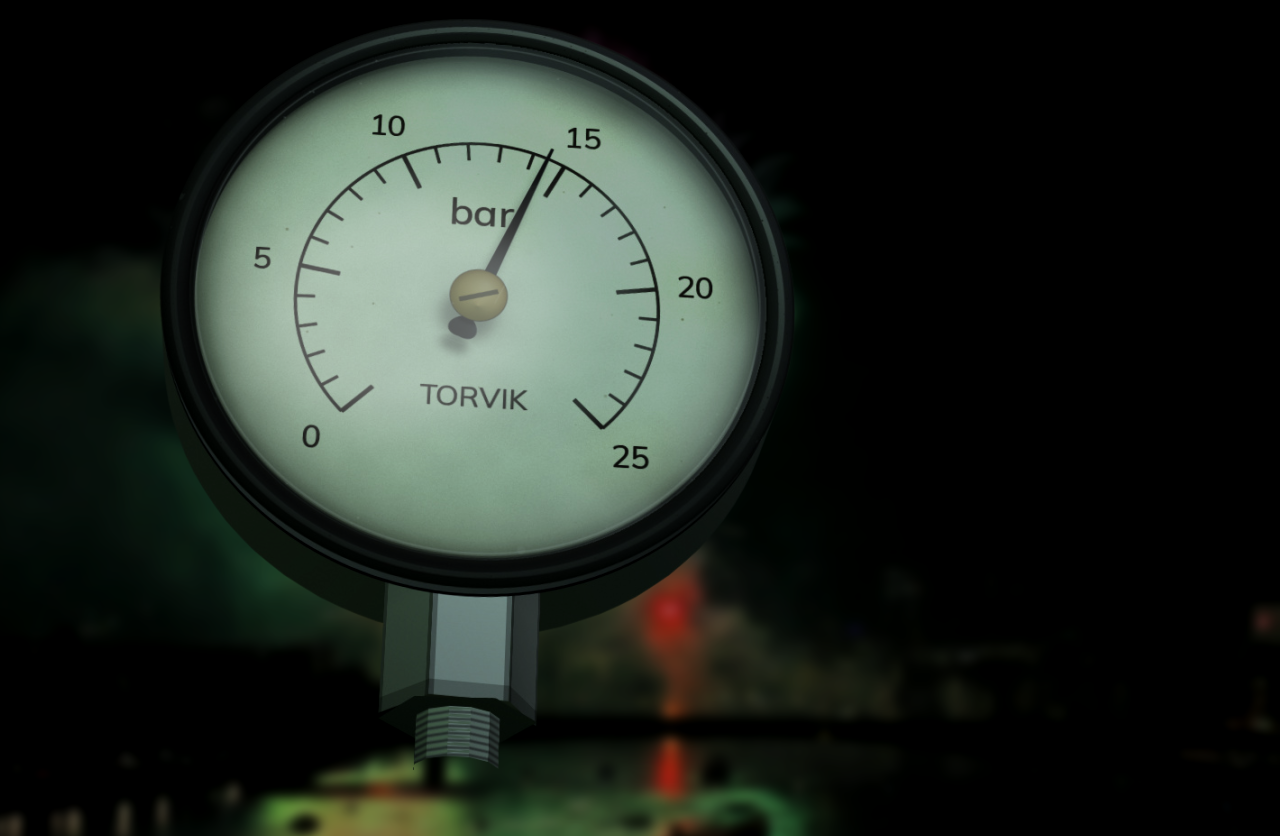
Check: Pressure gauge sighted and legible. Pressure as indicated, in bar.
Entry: 14.5 bar
